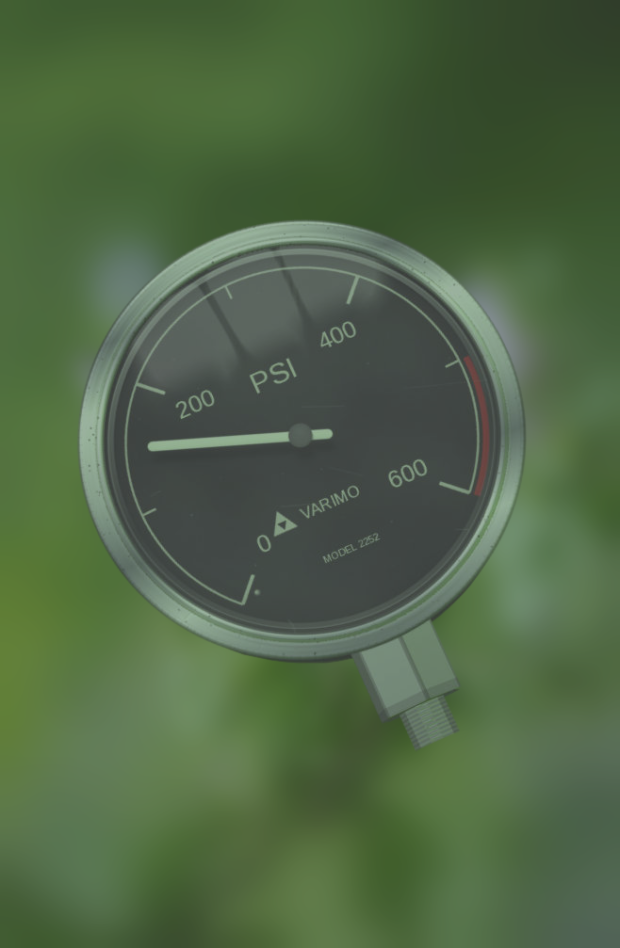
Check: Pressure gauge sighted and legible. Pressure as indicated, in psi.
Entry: 150 psi
